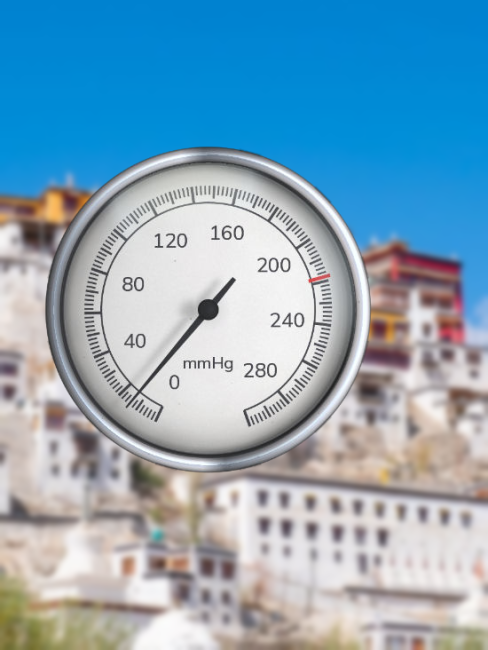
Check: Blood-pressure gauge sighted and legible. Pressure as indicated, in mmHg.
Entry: 14 mmHg
